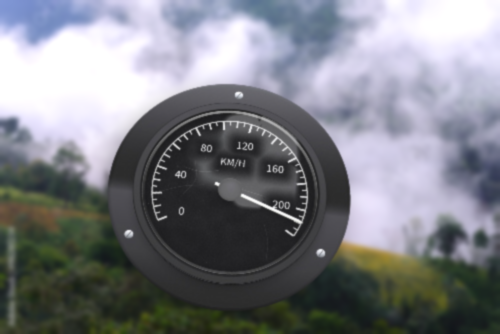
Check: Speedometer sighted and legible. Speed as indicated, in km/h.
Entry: 210 km/h
